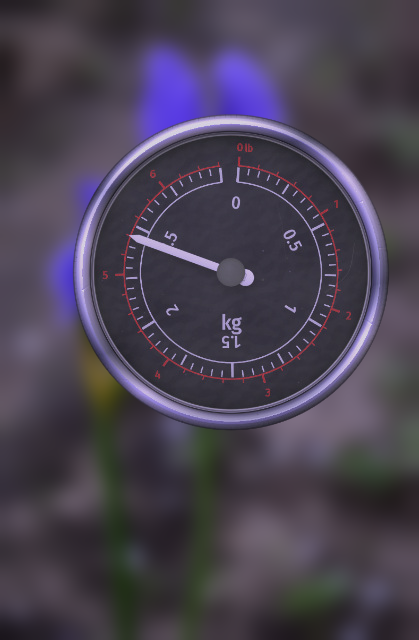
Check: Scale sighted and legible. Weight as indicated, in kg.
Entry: 2.45 kg
